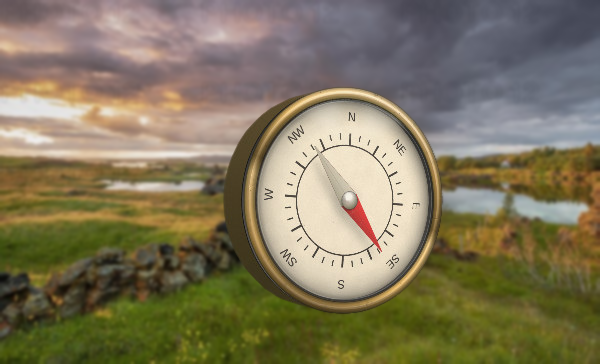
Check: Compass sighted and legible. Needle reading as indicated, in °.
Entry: 140 °
